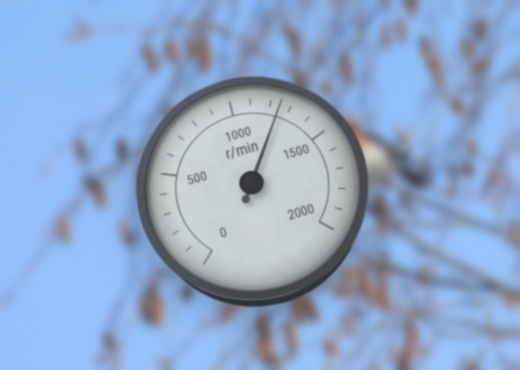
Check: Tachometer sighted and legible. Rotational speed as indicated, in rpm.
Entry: 1250 rpm
